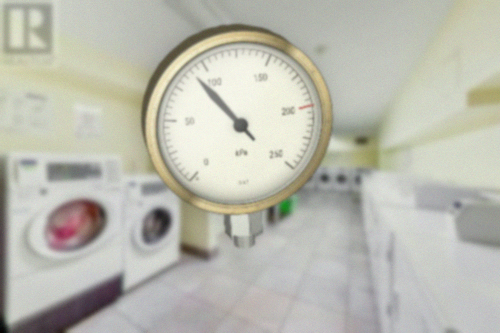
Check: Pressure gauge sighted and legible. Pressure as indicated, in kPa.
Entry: 90 kPa
